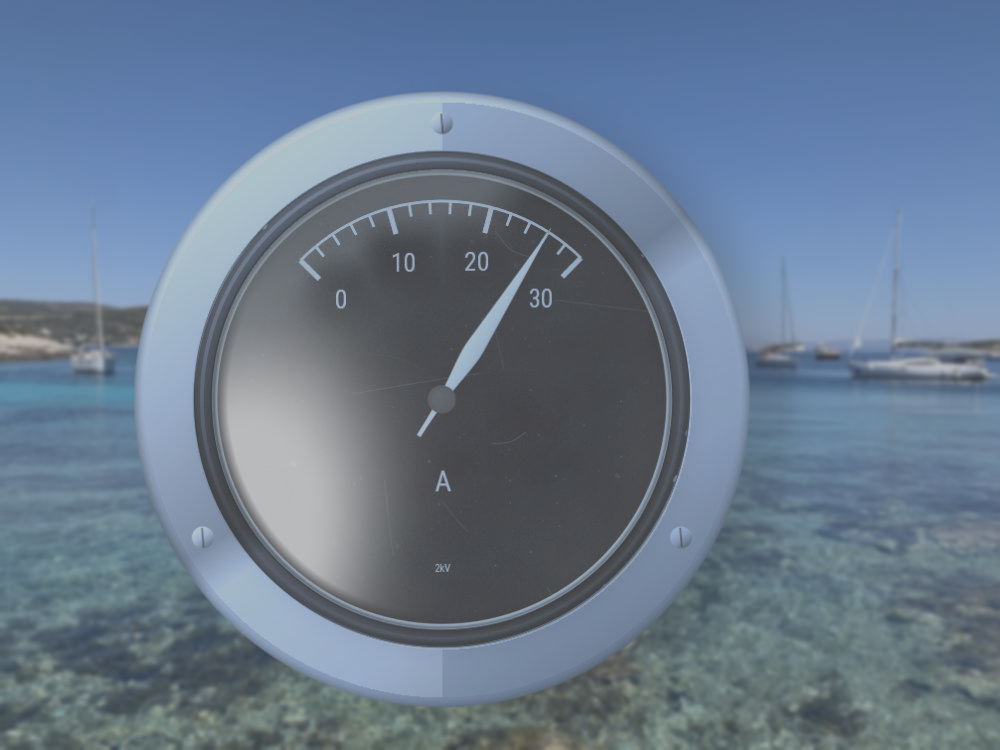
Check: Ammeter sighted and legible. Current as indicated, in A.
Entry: 26 A
